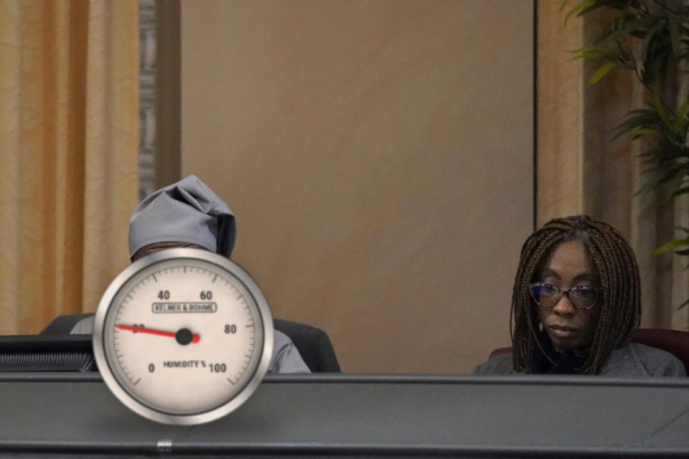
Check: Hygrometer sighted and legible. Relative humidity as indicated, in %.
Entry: 20 %
